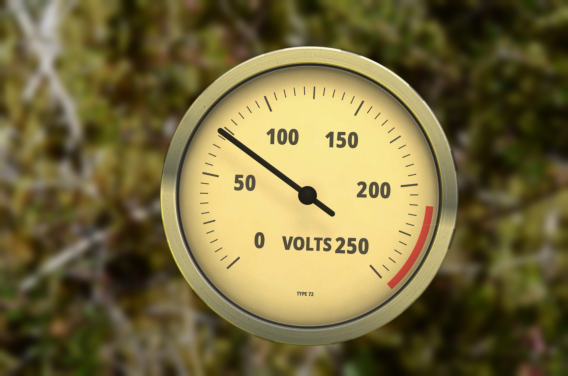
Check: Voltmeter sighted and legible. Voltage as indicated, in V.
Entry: 72.5 V
